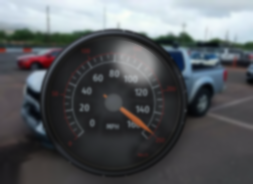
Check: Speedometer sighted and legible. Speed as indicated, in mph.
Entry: 155 mph
